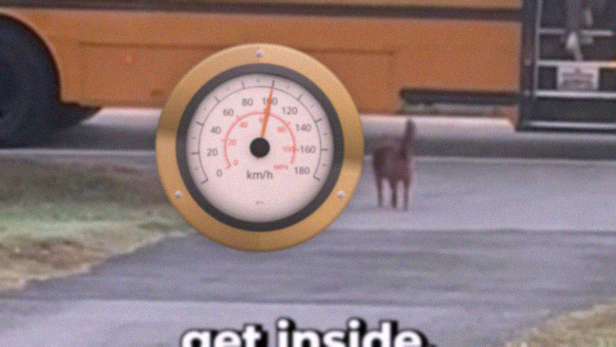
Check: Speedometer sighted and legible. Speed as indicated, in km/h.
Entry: 100 km/h
